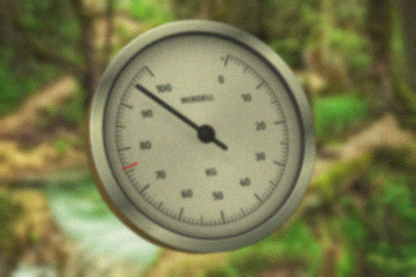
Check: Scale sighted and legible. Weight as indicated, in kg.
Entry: 95 kg
